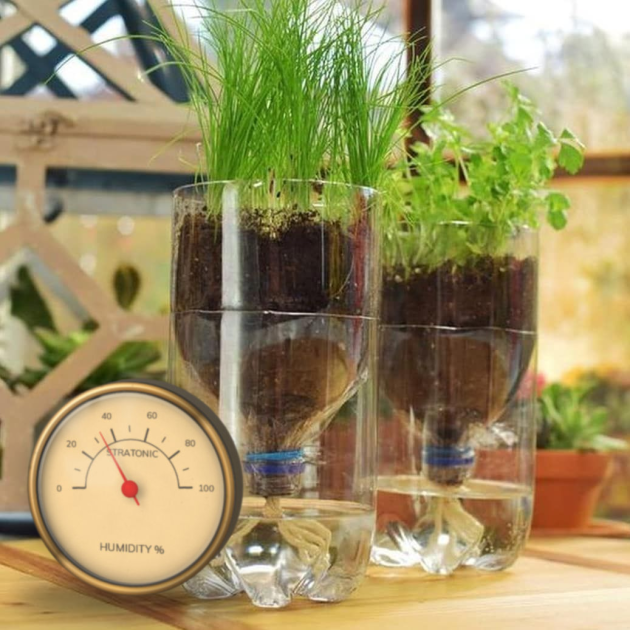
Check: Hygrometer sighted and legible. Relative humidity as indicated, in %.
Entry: 35 %
